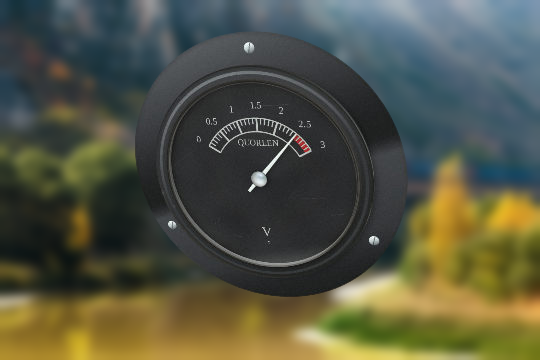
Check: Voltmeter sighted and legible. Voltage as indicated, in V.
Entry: 2.5 V
